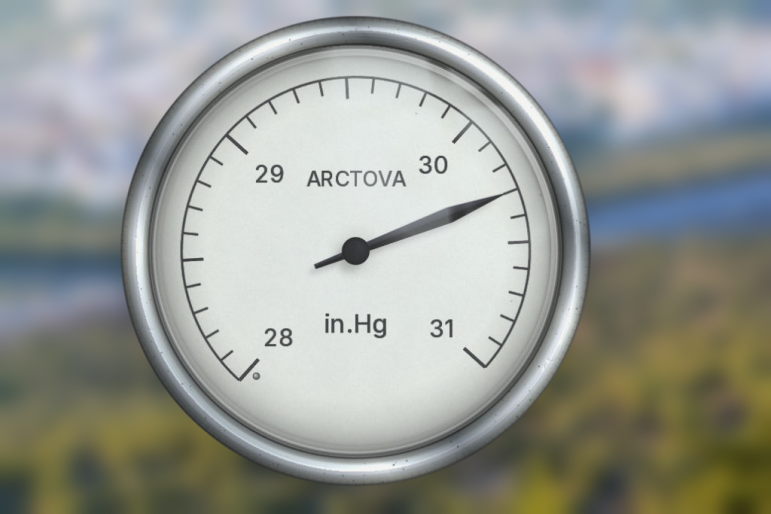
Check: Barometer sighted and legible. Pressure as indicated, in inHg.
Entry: 30.3 inHg
